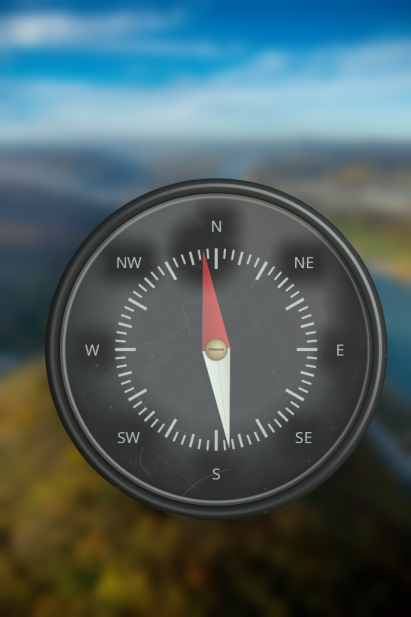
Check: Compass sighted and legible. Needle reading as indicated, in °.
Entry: 352.5 °
